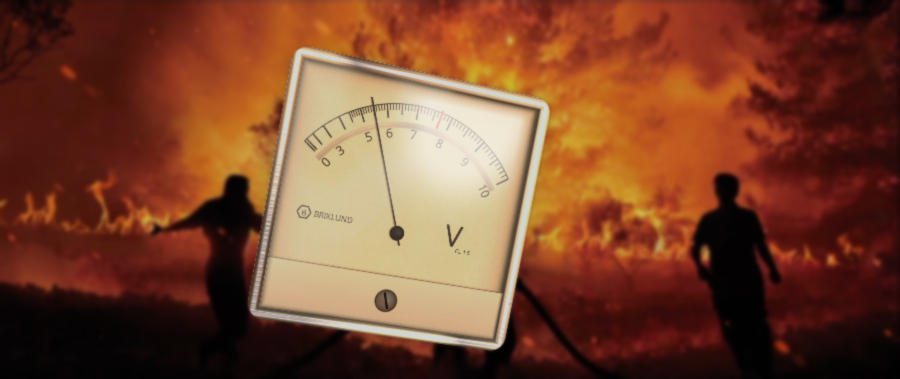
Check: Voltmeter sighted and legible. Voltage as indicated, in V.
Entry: 5.5 V
